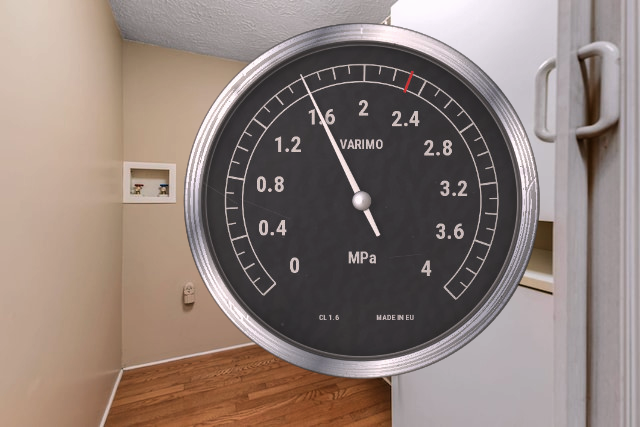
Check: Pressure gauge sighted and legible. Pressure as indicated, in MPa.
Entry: 1.6 MPa
